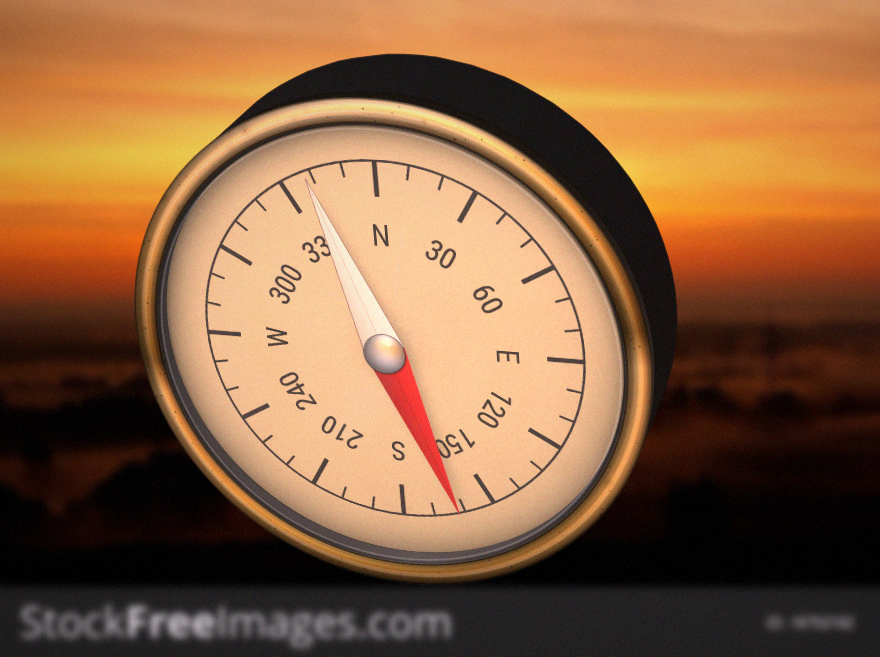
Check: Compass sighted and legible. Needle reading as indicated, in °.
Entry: 160 °
